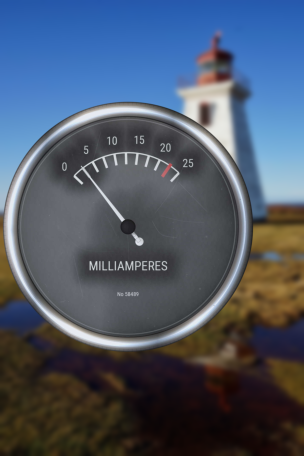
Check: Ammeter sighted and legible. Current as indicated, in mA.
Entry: 2.5 mA
